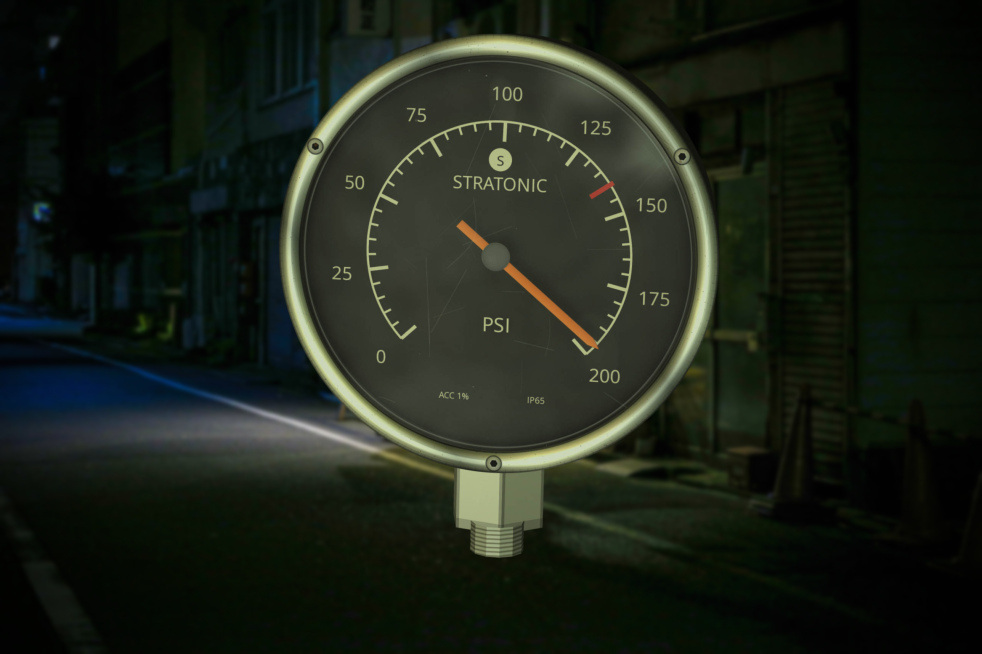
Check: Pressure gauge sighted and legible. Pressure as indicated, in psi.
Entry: 195 psi
